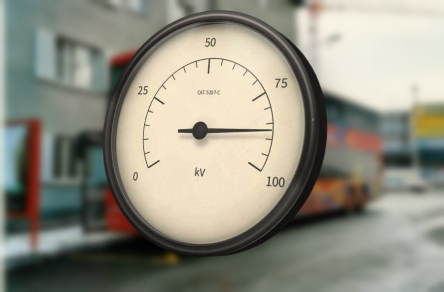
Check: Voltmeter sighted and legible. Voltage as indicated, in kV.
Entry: 87.5 kV
